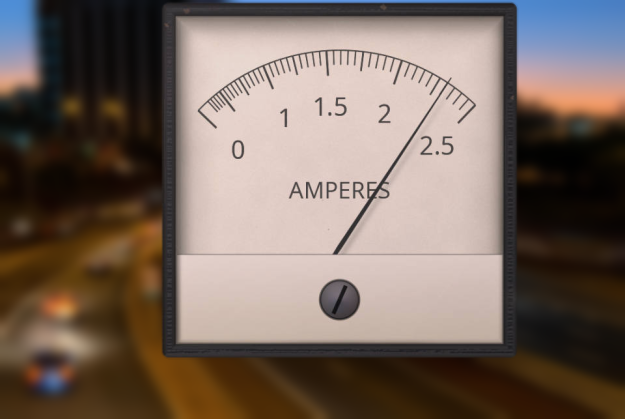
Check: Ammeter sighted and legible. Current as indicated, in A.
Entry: 2.3 A
